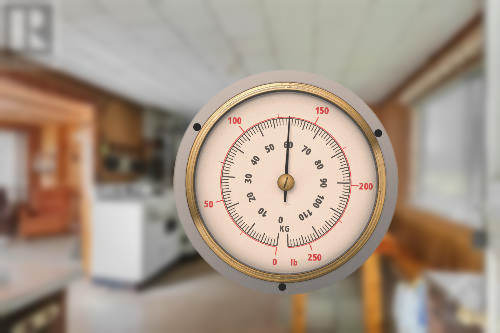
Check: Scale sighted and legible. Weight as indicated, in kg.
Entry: 60 kg
